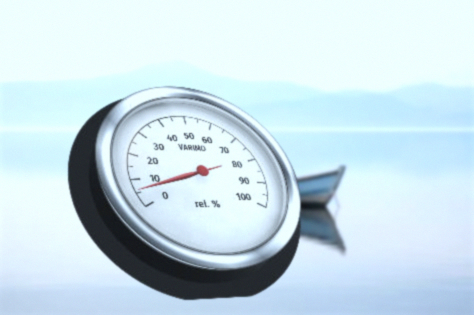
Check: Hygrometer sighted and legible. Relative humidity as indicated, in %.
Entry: 5 %
